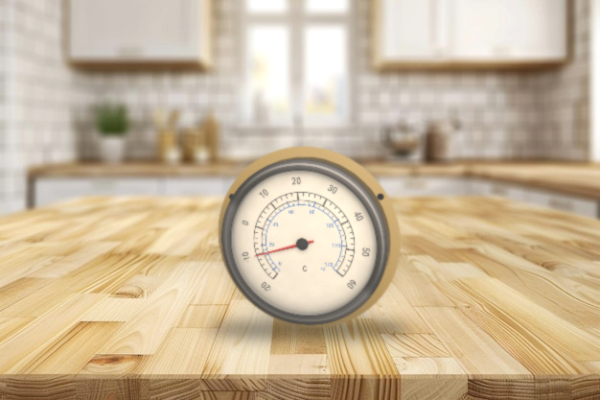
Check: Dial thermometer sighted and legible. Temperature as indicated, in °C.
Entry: -10 °C
